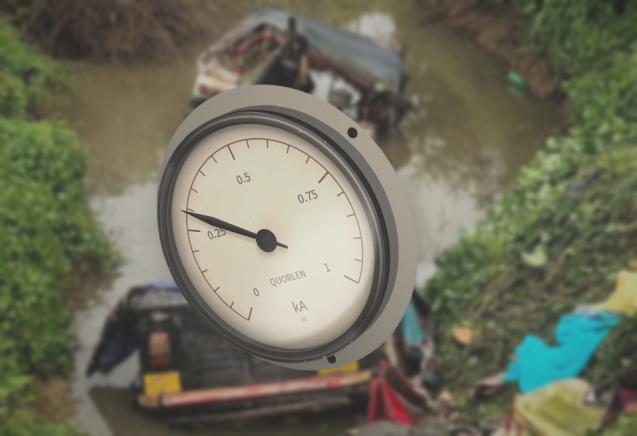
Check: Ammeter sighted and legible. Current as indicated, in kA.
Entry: 0.3 kA
